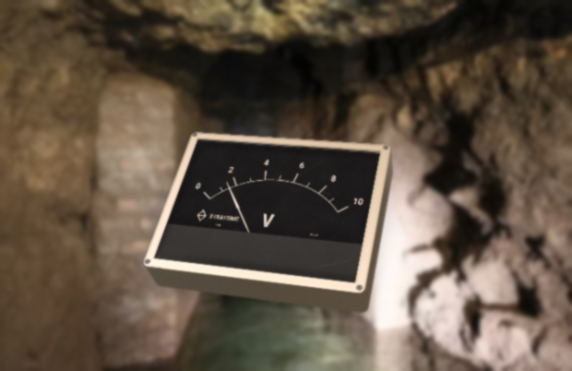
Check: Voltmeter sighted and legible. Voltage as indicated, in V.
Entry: 1.5 V
